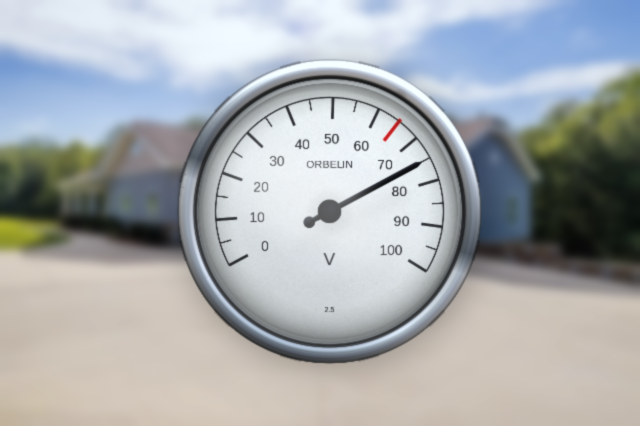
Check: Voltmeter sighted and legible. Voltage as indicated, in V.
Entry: 75 V
